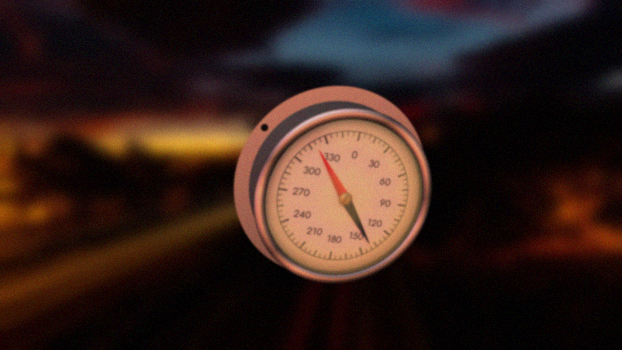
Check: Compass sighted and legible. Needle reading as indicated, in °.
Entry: 320 °
